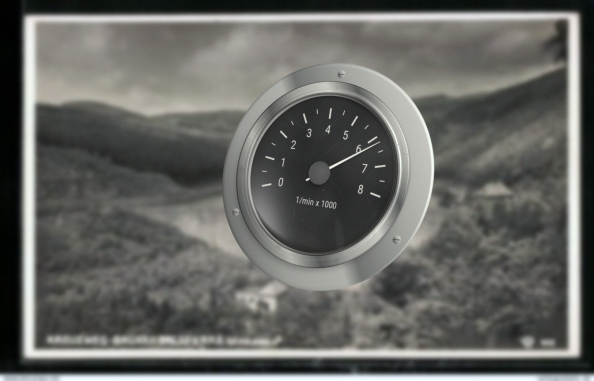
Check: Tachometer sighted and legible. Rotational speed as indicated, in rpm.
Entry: 6250 rpm
